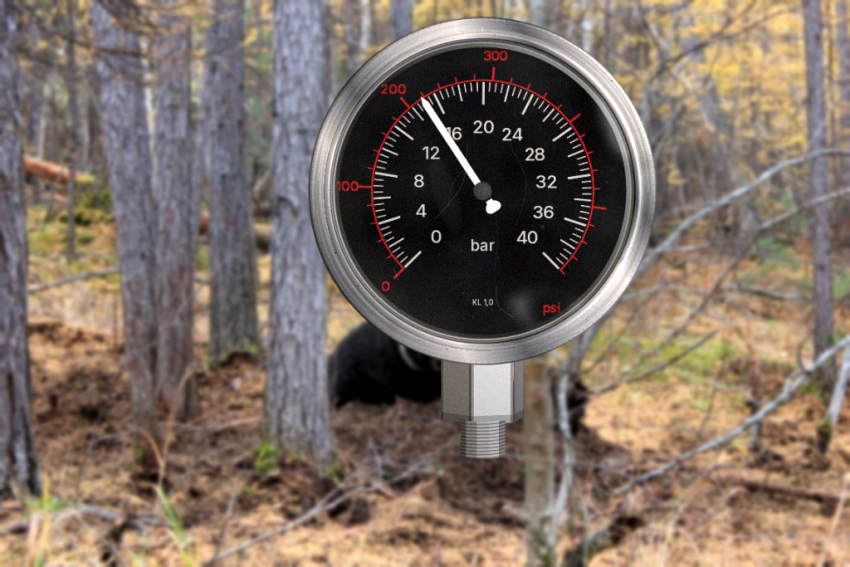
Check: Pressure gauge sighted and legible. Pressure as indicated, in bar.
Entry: 15 bar
